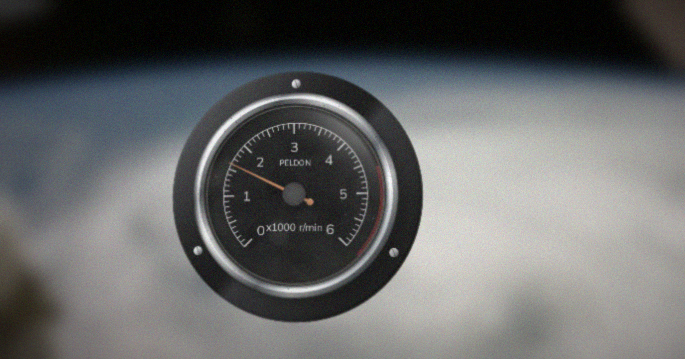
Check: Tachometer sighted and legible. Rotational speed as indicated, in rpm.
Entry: 1600 rpm
